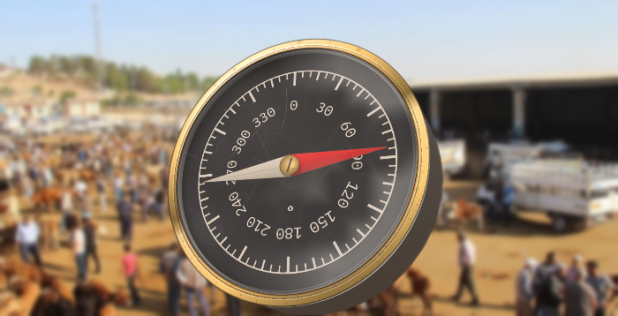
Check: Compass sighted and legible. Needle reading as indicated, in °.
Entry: 85 °
